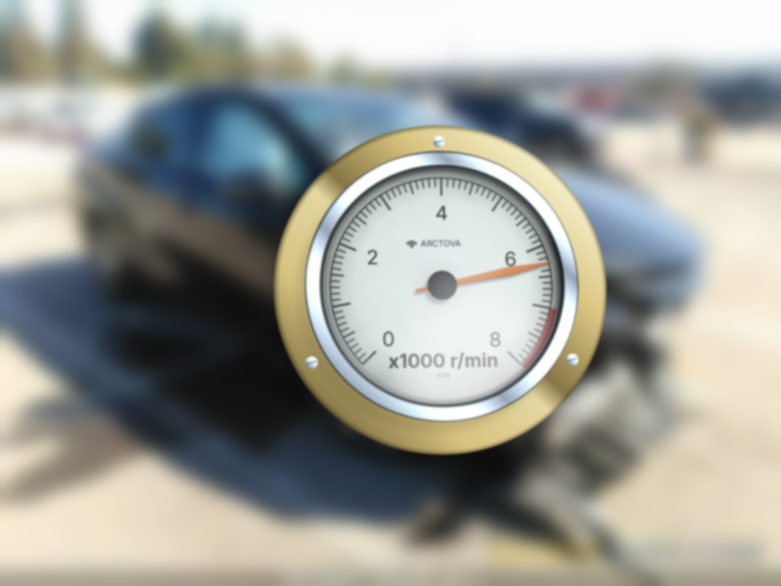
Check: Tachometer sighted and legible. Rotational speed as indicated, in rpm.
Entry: 6300 rpm
